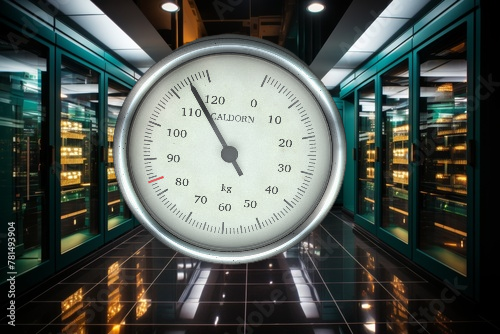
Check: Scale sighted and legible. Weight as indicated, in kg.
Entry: 115 kg
